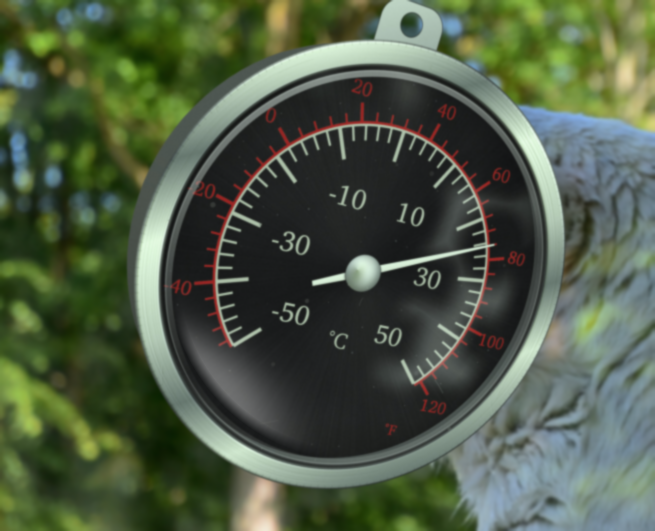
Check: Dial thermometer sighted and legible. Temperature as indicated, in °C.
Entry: 24 °C
